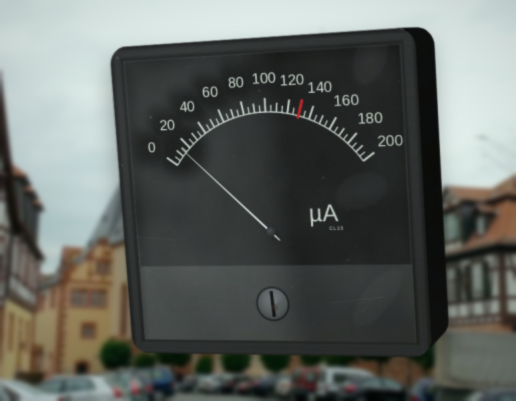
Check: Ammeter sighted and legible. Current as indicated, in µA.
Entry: 15 µA
